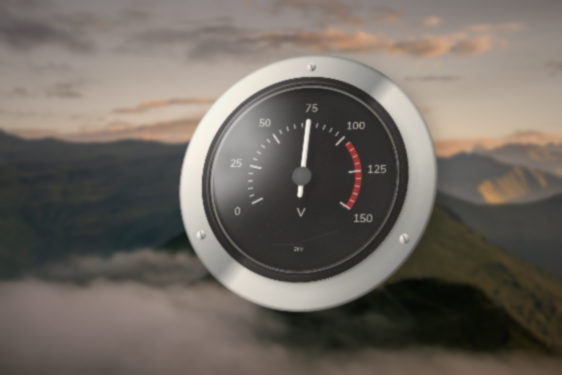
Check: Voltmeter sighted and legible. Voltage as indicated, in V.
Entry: 75 V
